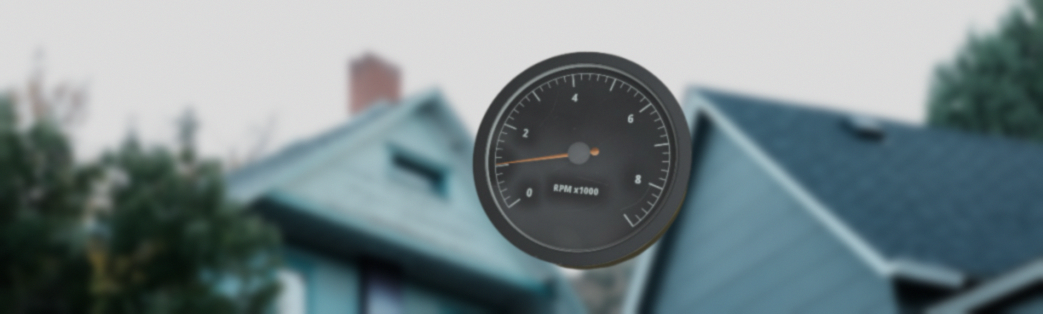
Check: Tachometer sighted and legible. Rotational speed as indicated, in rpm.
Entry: 1000 rpm
